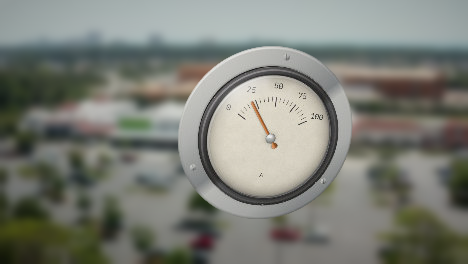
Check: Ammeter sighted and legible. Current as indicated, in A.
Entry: 20 A
